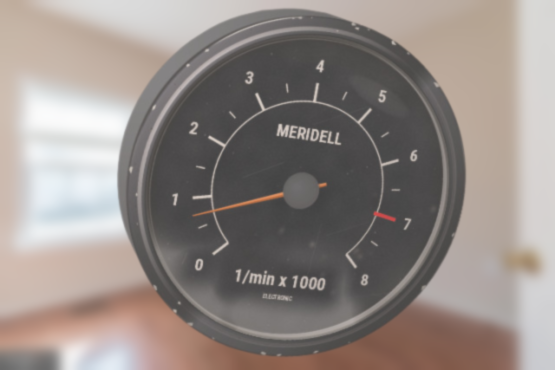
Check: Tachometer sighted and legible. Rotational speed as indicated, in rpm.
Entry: 750 rpm
